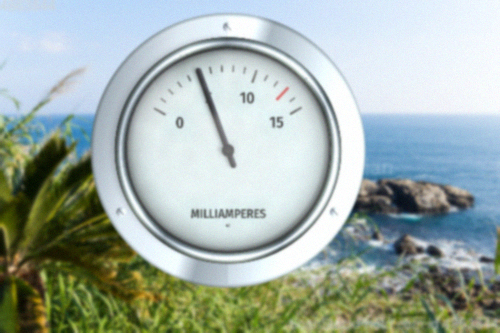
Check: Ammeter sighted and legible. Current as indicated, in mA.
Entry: 5 mA
